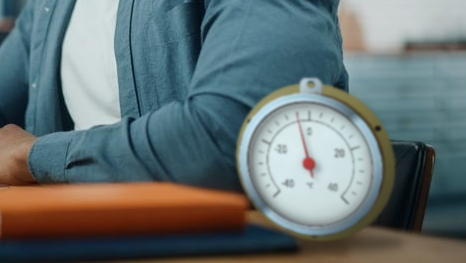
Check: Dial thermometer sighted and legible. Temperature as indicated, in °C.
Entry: -4 °C
